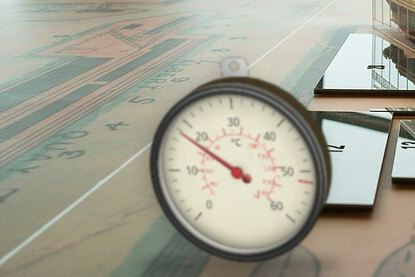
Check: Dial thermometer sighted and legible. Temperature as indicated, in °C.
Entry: 18 °C
